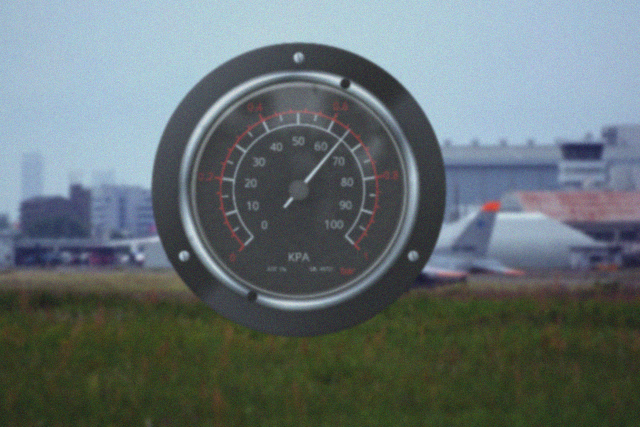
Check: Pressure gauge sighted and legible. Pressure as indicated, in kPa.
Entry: 65 kPa
